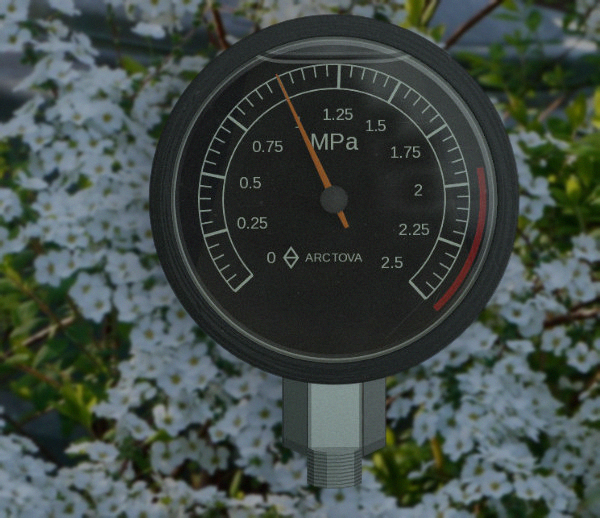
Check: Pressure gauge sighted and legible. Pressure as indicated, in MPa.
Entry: 1 MPa
